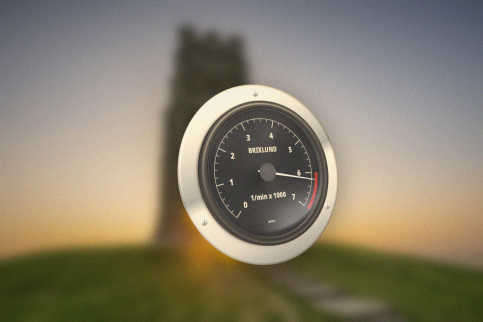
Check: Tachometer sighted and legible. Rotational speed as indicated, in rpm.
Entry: 6200 rpm
